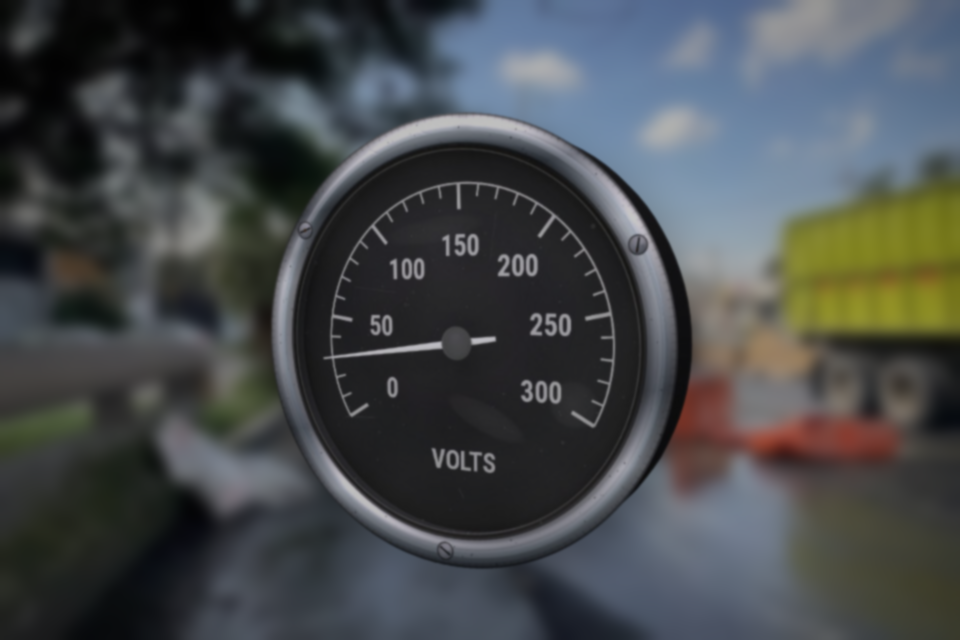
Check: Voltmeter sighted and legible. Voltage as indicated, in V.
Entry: 30 V
